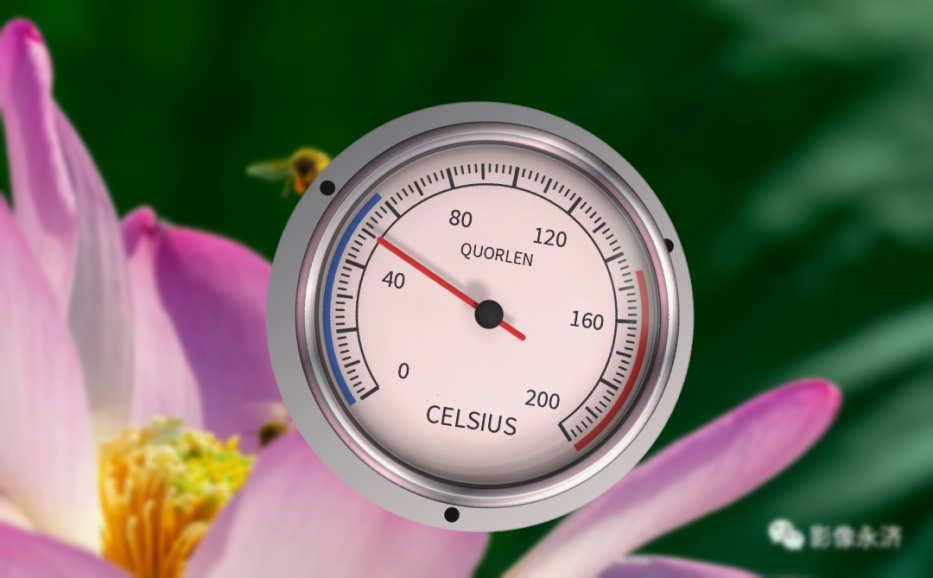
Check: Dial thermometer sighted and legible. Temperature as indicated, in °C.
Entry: 50 °C
